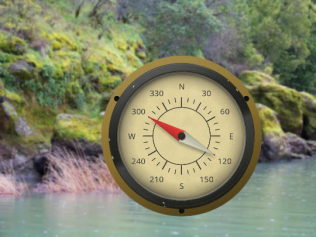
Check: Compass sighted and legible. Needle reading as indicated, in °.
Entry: 300 °
